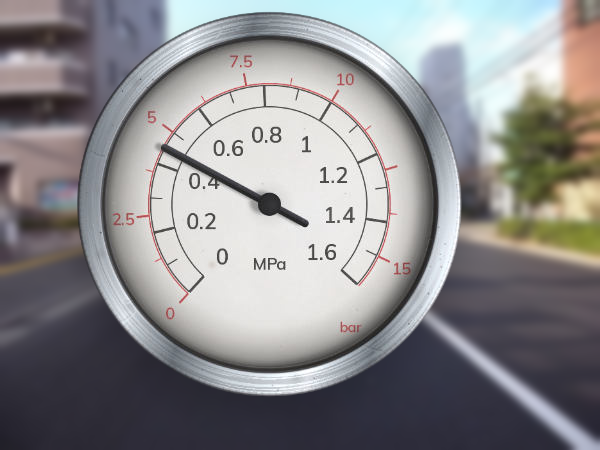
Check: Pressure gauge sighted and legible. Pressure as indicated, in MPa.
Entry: 0.45 MPa
